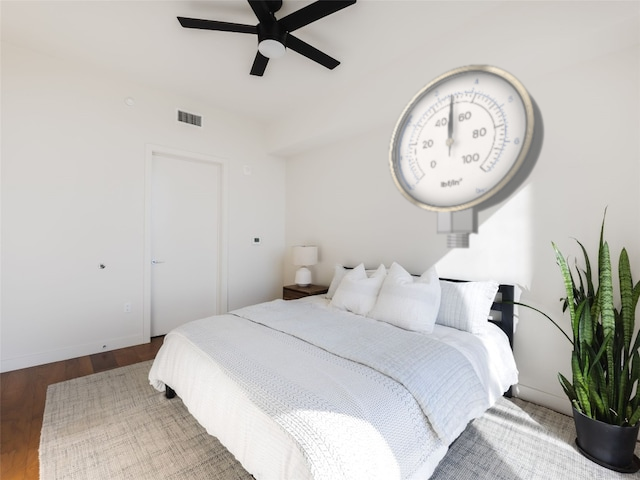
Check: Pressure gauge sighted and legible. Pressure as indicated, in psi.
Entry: 50 psi
